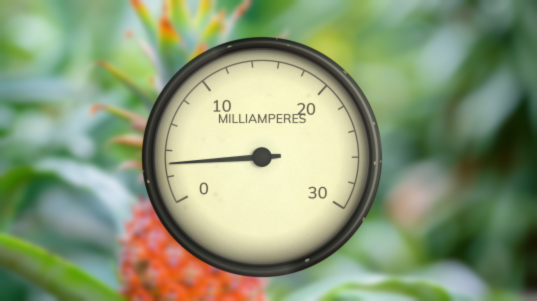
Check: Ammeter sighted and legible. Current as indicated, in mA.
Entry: 3 mA
